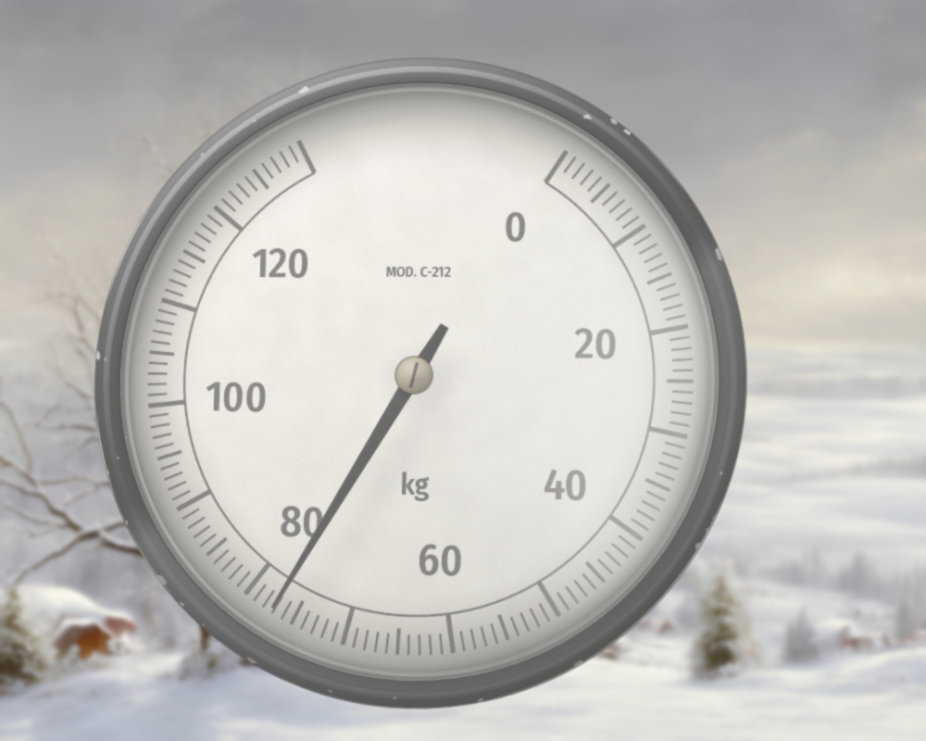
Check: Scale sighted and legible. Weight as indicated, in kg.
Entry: 77 kg
